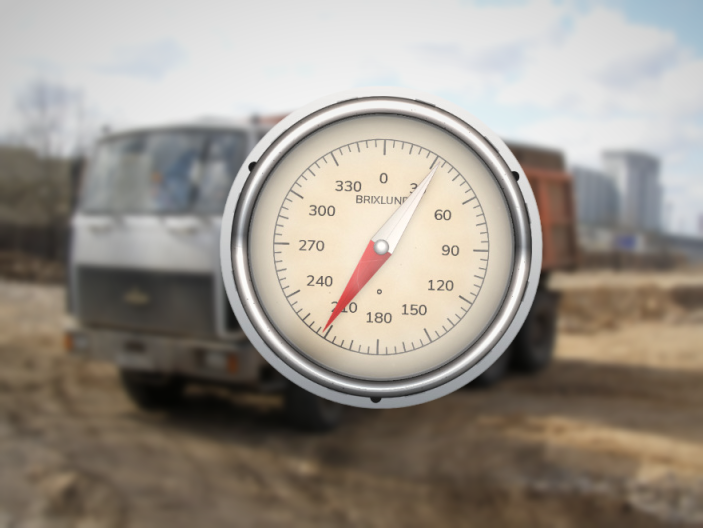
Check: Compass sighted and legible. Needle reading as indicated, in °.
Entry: 212.5 °
